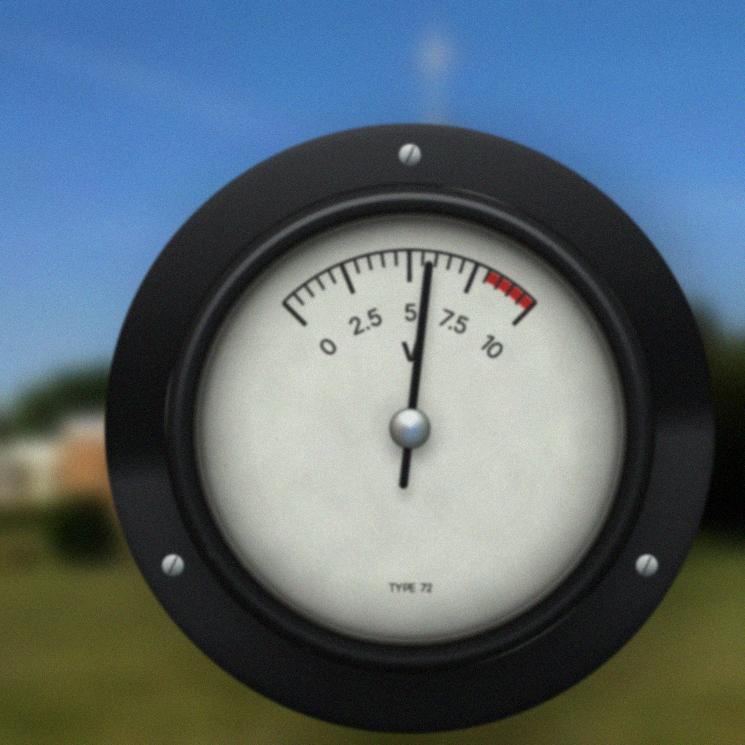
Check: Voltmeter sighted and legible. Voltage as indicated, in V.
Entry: 5.75 V
